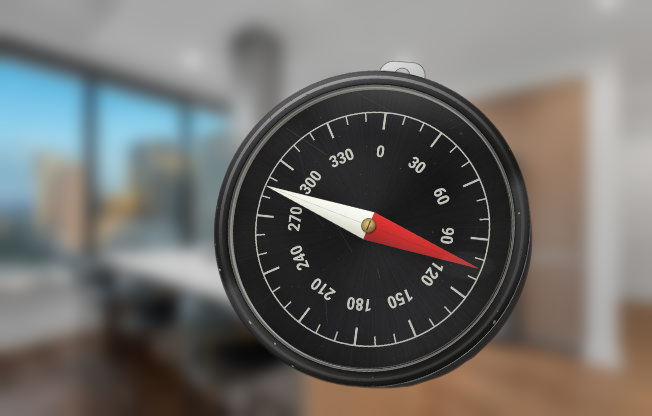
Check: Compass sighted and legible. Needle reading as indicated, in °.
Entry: 105 °
